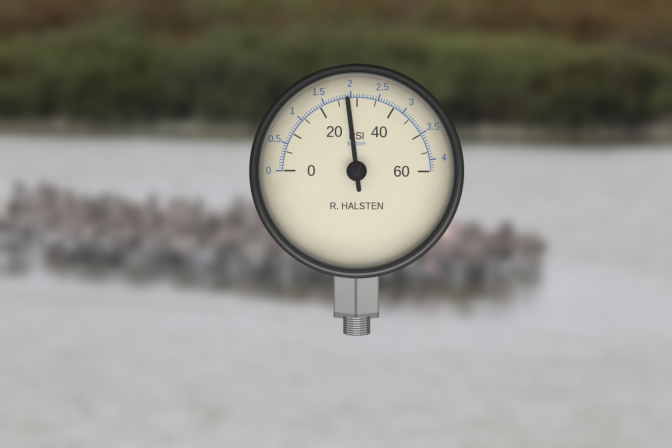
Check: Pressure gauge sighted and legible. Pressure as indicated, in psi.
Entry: 27.5 psi
